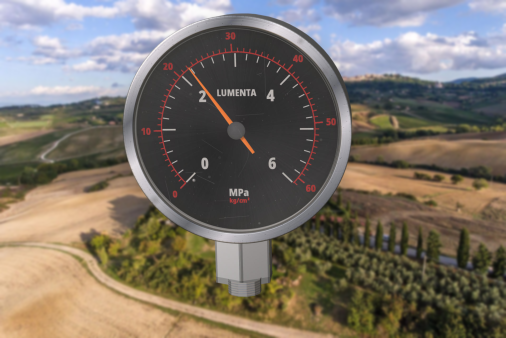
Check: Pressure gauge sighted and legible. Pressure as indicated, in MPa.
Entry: 2.2 MPa
